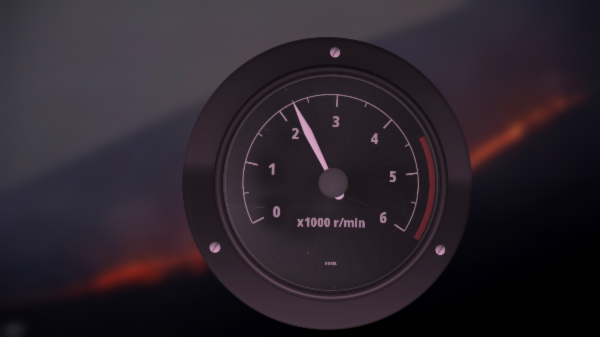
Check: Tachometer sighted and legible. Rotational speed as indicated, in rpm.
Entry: 2250 rpm
